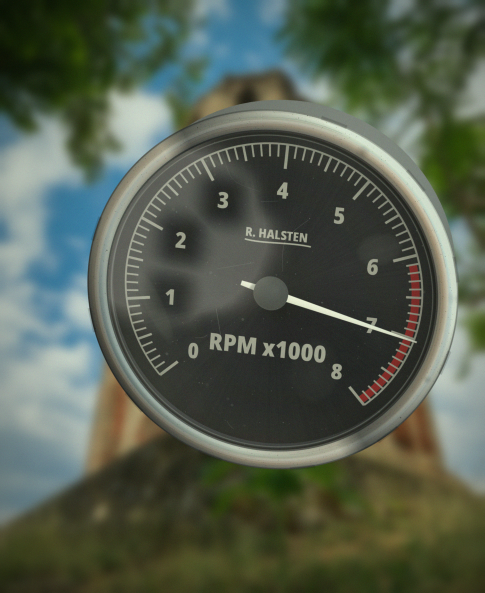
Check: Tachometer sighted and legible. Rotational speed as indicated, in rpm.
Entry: 7000 rpm
